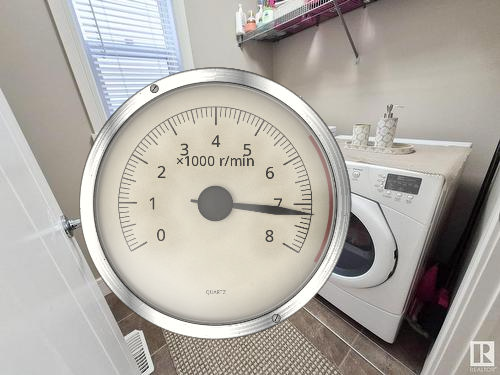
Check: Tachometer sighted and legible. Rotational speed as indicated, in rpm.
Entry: 7200 rpm
